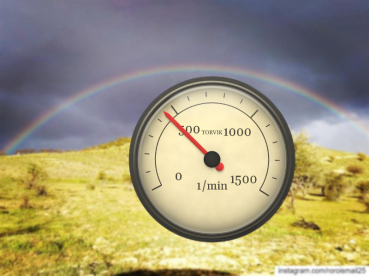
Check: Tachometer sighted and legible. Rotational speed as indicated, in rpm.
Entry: 450 rpm
